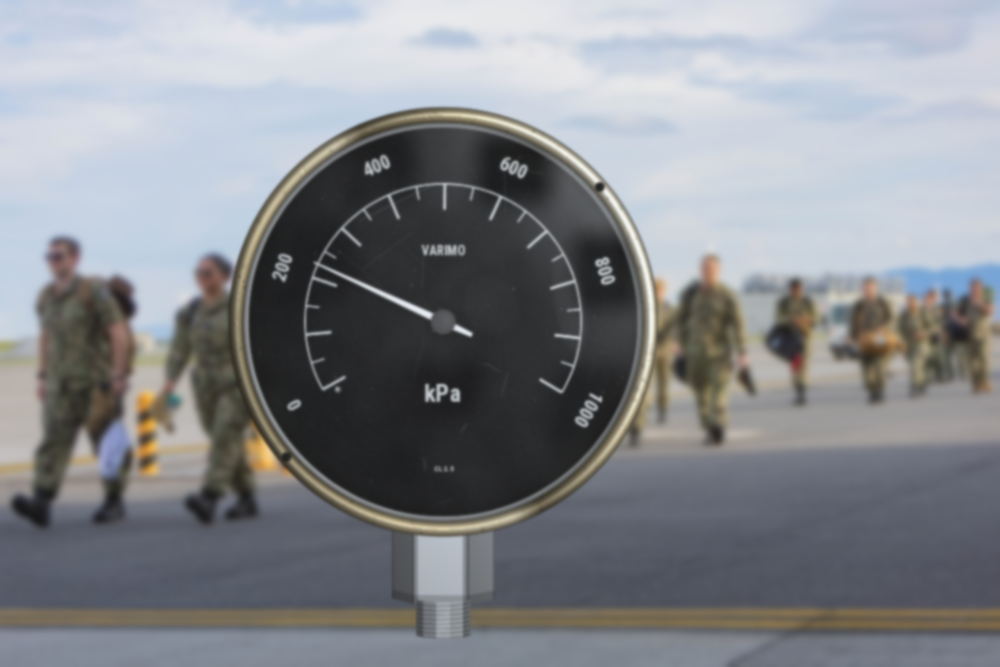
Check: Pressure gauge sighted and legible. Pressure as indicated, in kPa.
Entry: 225 kPa
